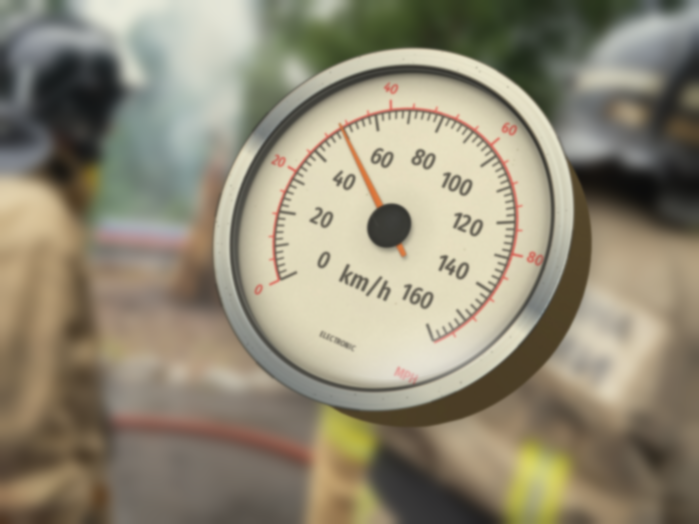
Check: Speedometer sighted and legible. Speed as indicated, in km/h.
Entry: 50 km/h
